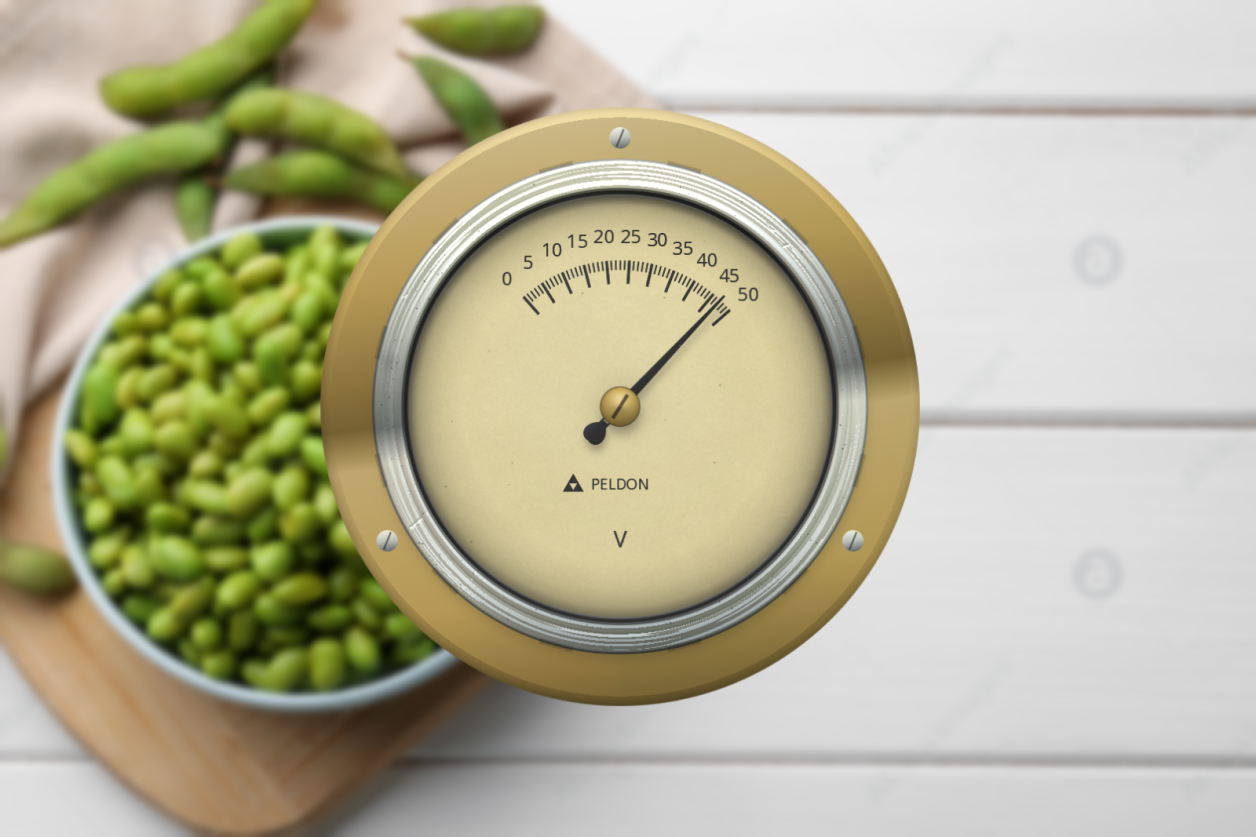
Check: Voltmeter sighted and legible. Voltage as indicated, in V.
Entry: 47 V
